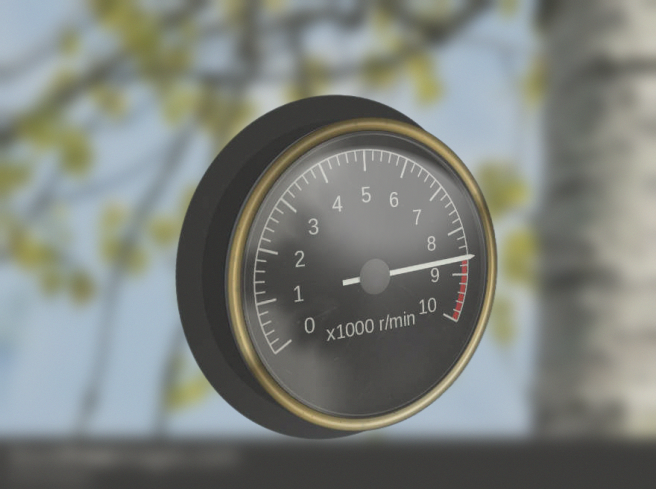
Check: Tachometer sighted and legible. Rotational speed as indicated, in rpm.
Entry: 8600 rpm
